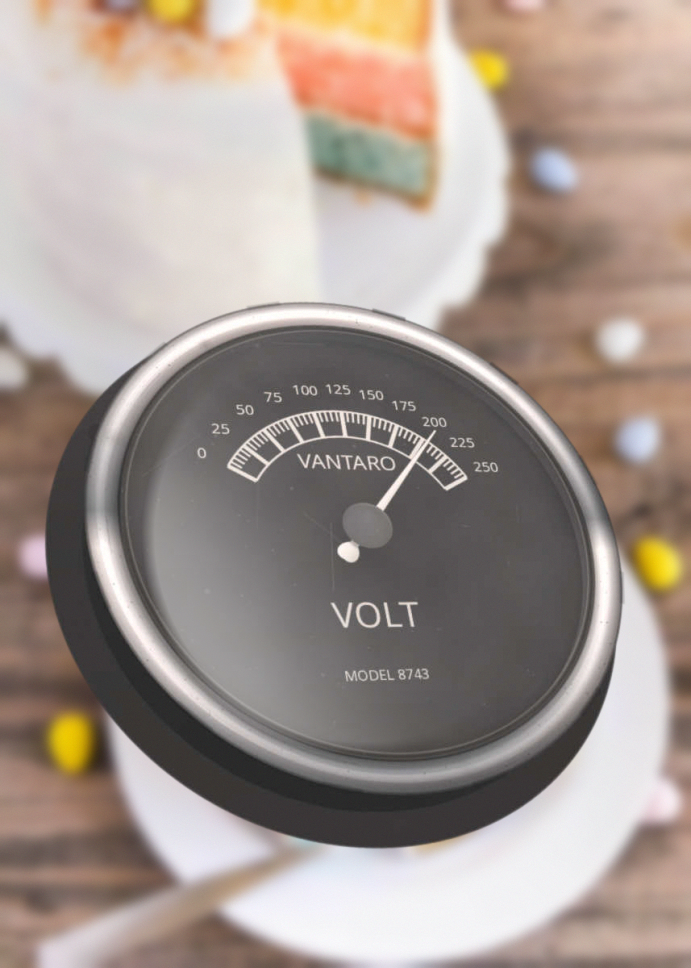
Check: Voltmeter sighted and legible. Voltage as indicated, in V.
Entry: 205 V
